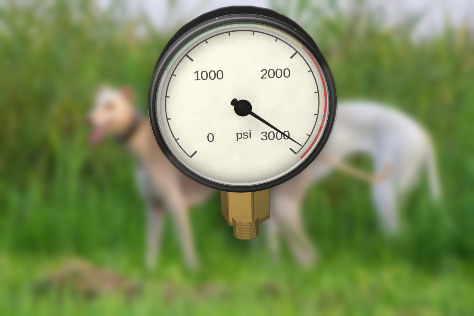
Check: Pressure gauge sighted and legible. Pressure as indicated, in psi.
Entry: 2900 psi
